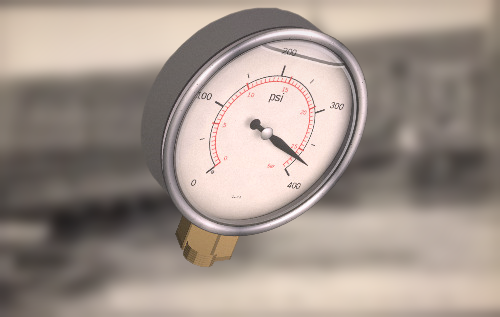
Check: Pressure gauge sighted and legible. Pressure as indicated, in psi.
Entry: 375 psi
